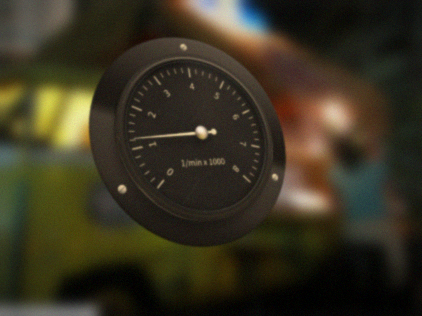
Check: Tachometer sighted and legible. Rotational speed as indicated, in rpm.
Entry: 1200 rpm
